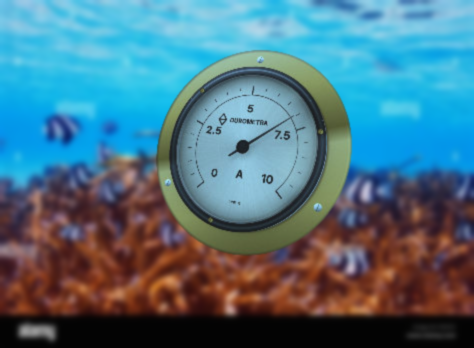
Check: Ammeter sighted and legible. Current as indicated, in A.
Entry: 7 A
